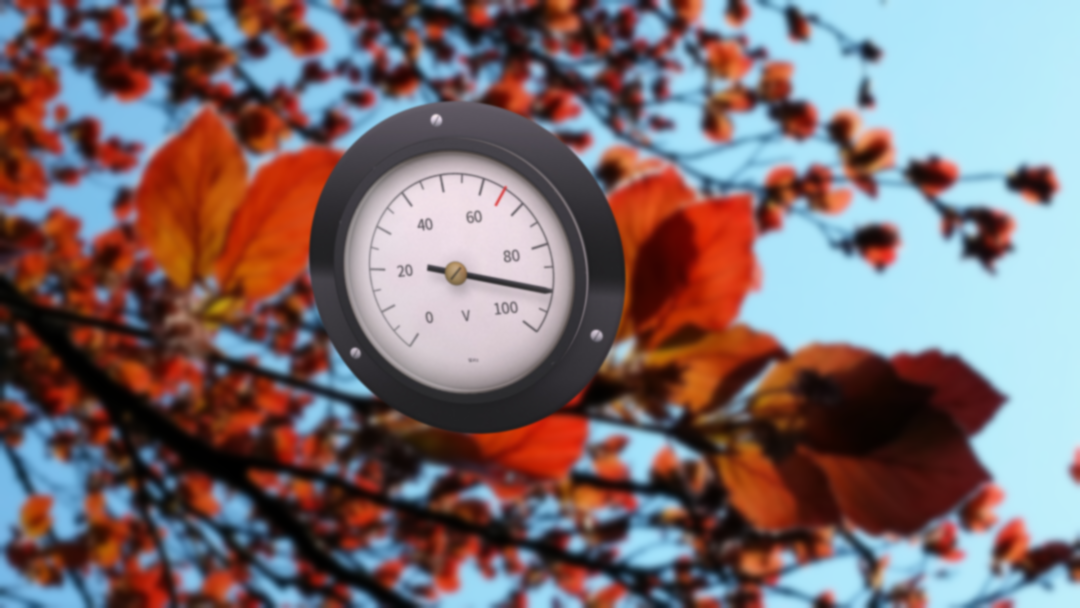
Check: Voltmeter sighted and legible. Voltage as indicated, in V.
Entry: 90 V
